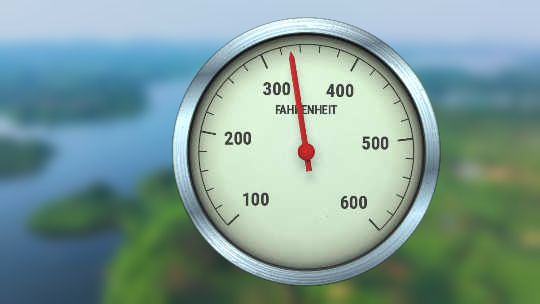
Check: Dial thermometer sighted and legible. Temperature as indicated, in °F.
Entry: 330 °F
